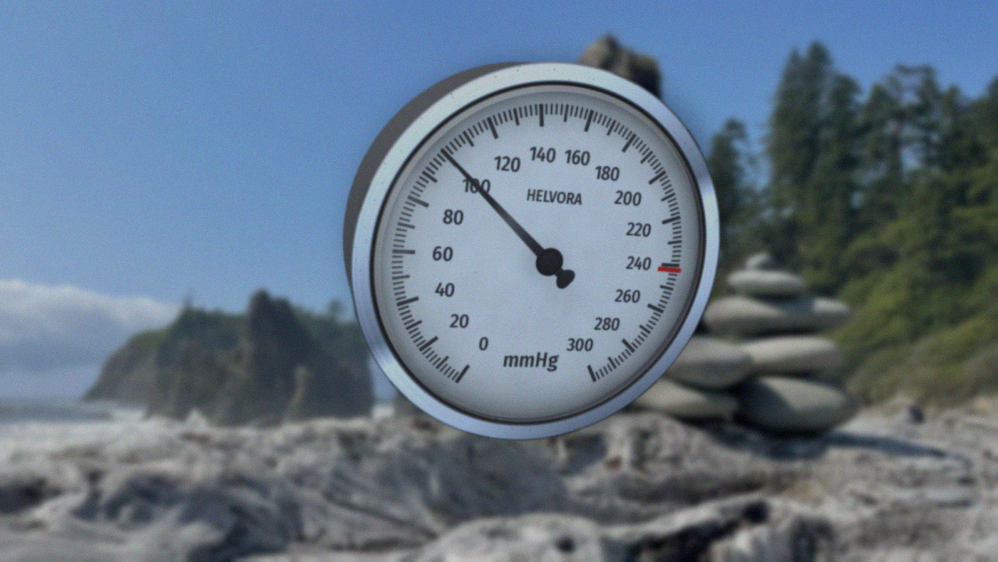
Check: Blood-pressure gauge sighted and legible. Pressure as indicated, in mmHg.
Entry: 100 mmHg
